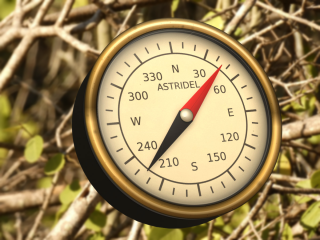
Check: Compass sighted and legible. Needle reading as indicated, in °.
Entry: 45 °
